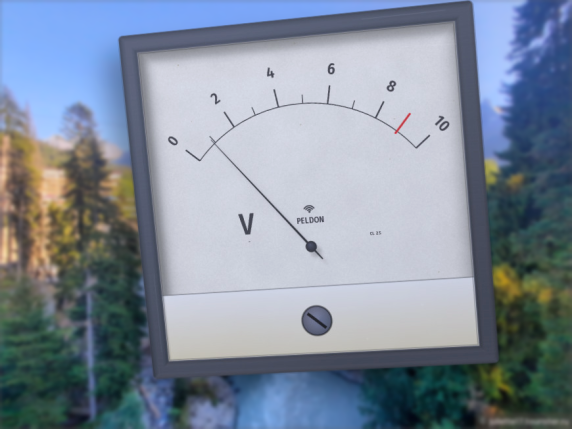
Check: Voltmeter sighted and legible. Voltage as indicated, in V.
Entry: 1 V
